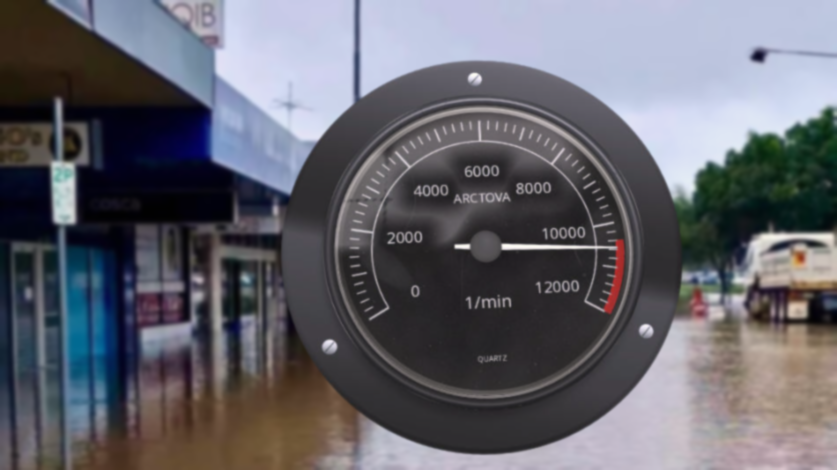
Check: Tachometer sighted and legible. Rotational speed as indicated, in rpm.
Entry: 10600 rpm
